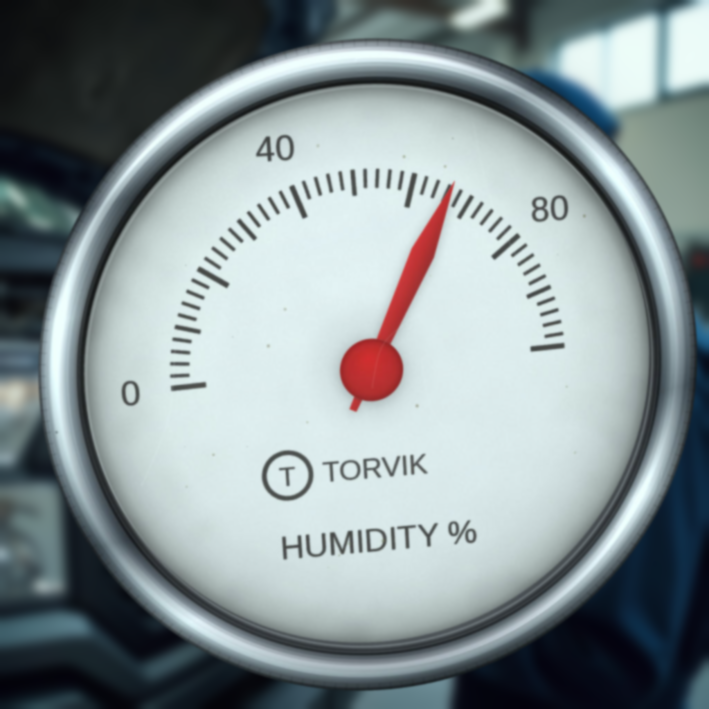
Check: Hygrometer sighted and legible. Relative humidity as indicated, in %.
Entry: 66 %
